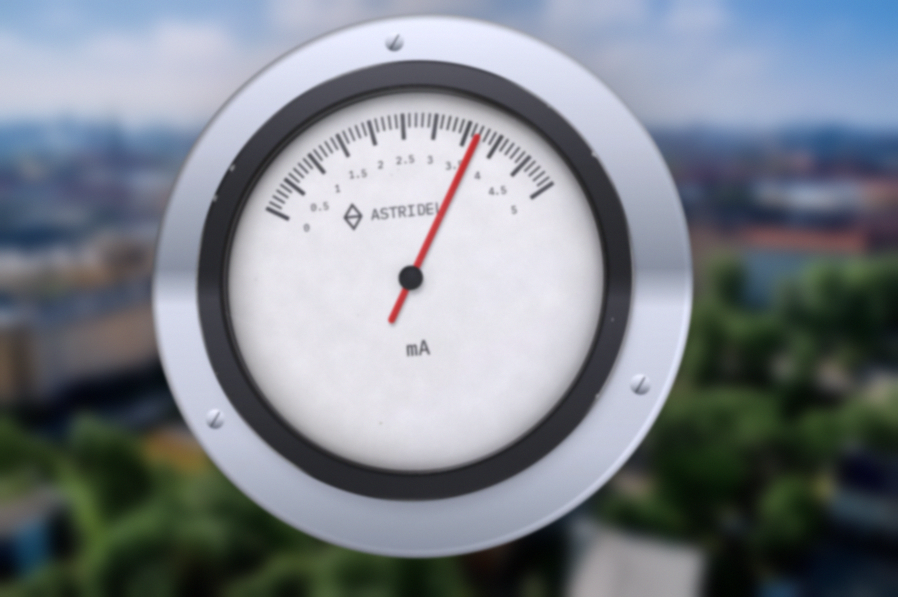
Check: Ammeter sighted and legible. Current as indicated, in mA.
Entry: 3.7 mA
